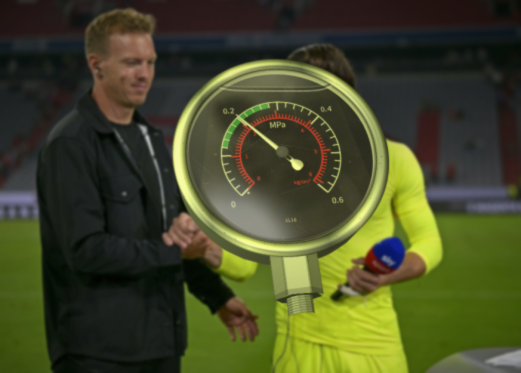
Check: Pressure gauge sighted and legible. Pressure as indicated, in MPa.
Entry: 0.2 MPa
